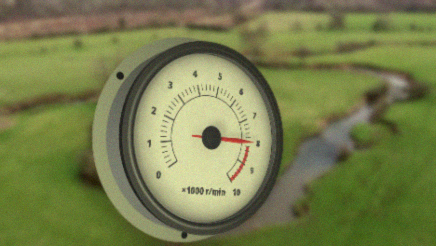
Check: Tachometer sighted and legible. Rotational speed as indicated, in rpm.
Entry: 8000 rpm
